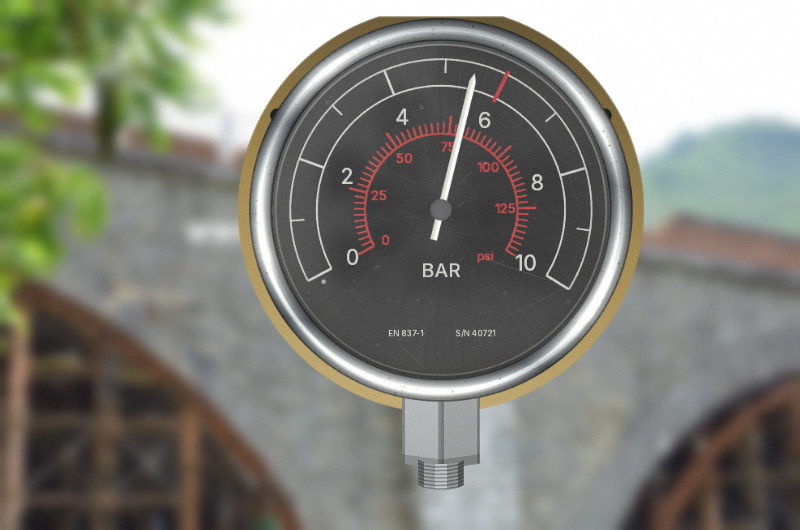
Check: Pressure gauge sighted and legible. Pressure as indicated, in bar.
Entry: 5.5 bar
